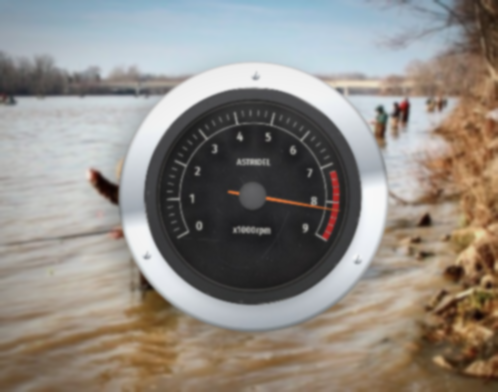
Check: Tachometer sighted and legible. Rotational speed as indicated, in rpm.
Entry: 8200 rpm
